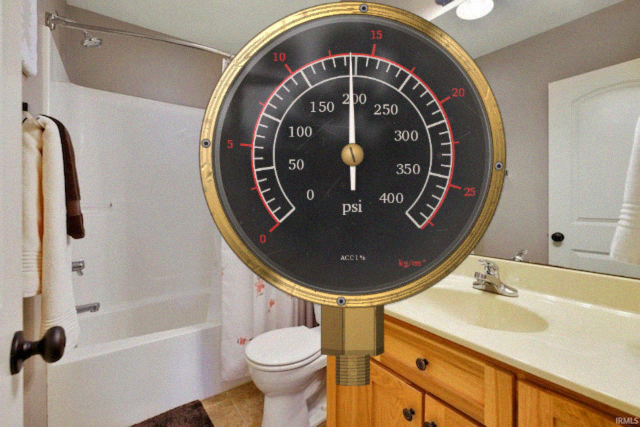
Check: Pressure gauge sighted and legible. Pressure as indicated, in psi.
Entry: 195 psi
